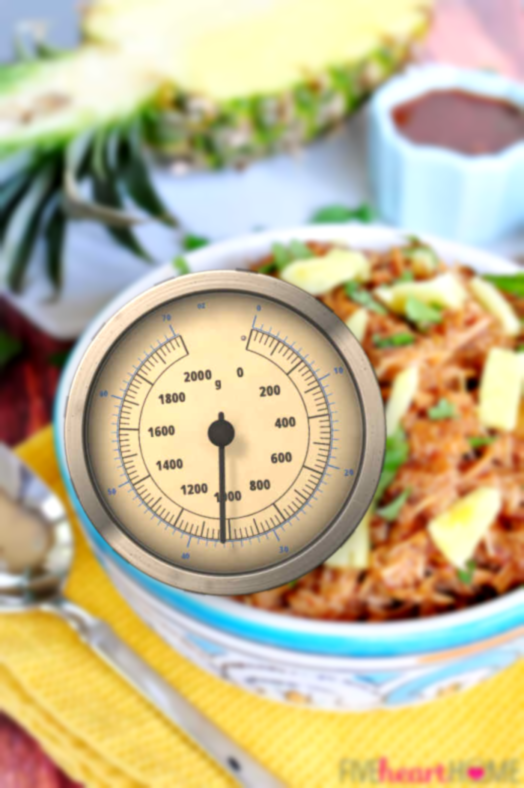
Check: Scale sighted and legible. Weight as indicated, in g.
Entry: 1020 g
